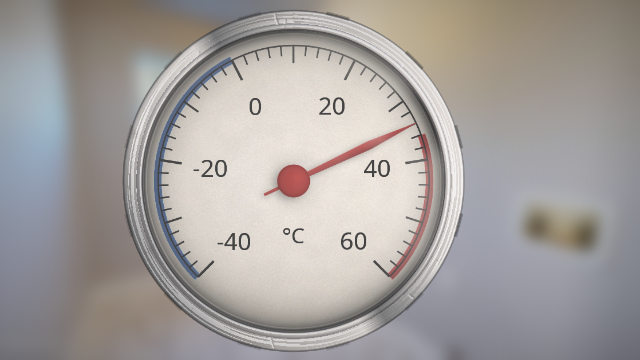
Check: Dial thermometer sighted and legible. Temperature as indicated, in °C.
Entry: 34 °C
